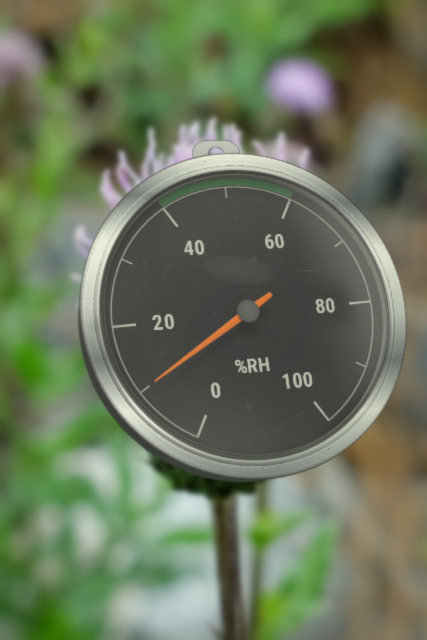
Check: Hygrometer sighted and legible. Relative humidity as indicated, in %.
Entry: 10 %
